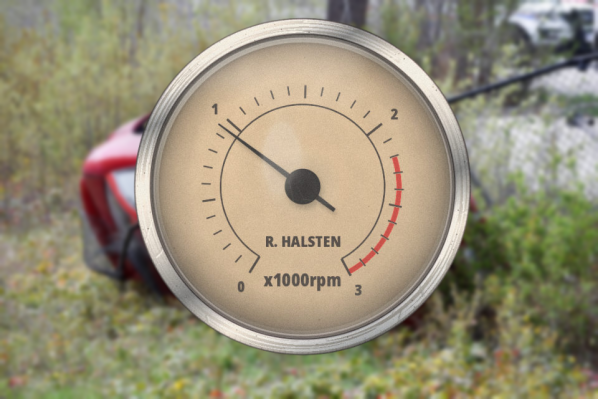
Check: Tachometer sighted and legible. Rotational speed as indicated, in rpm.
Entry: 950 rpm
